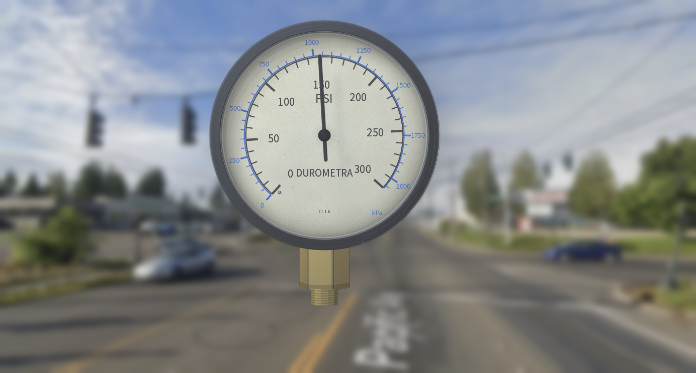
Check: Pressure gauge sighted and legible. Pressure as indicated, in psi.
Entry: 150 psi
